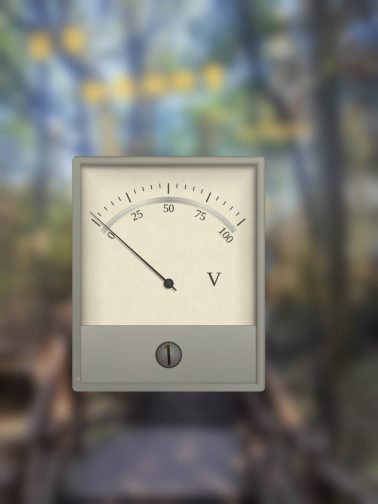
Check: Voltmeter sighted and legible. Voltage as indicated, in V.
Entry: 2.5 V
